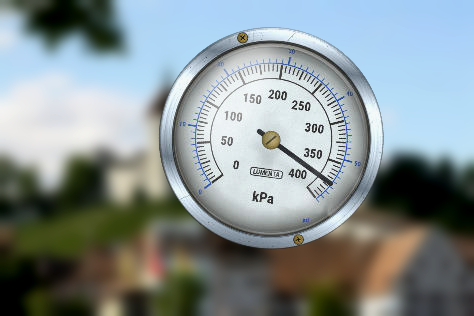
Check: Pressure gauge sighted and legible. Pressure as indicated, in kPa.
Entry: 375 kPa
